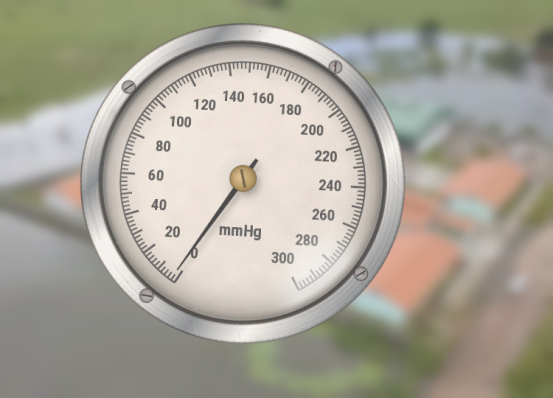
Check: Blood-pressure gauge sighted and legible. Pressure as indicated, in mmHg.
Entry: 2 mmHg
